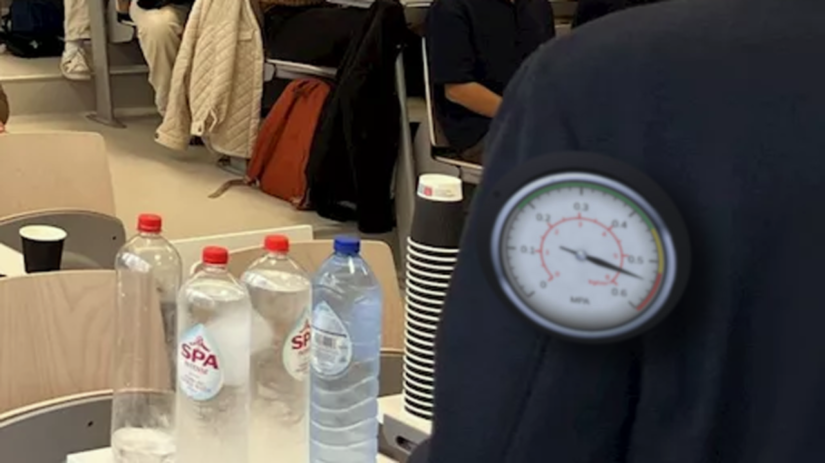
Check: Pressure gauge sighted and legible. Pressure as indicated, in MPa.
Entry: 0.54 MPa
